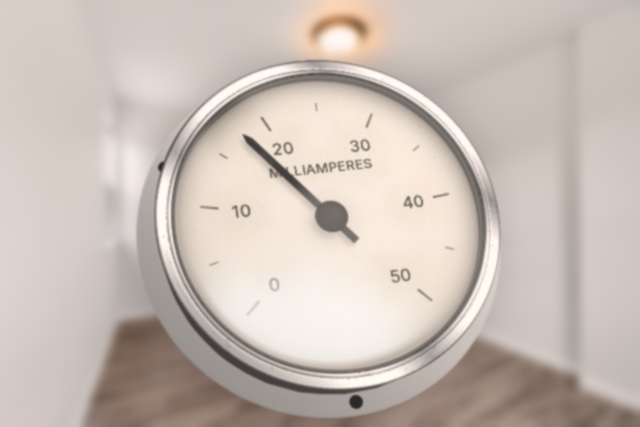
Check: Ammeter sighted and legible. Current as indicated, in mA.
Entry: 17.5 mA
